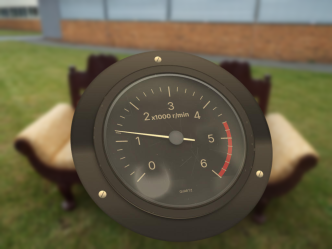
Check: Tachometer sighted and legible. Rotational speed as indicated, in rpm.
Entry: 1200 rpm
